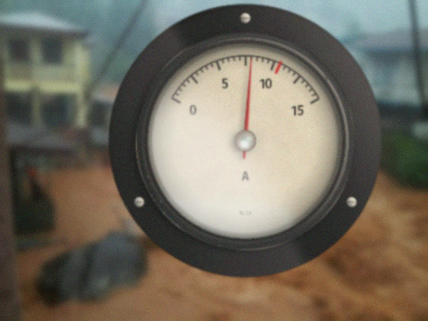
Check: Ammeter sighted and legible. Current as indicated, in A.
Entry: 8 A
